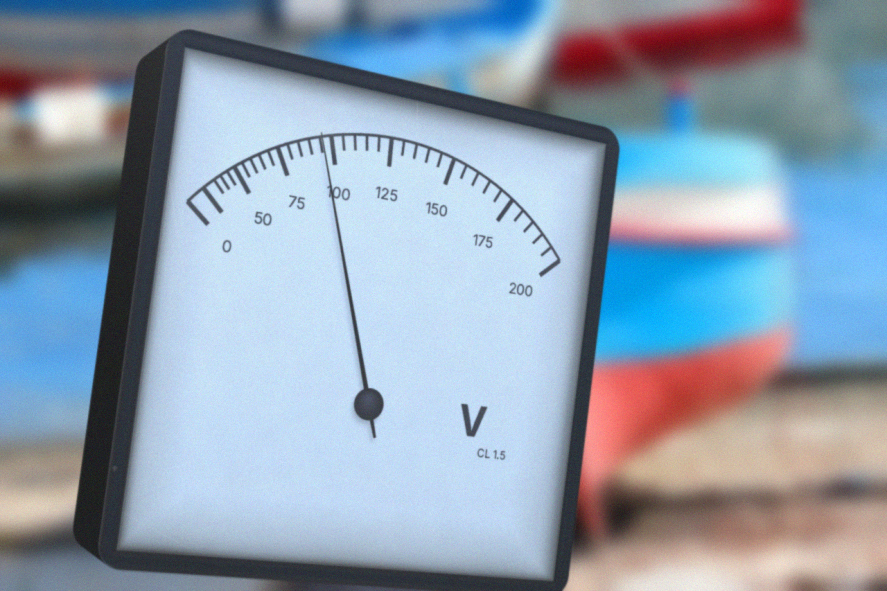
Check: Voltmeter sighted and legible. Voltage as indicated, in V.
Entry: 95 V
